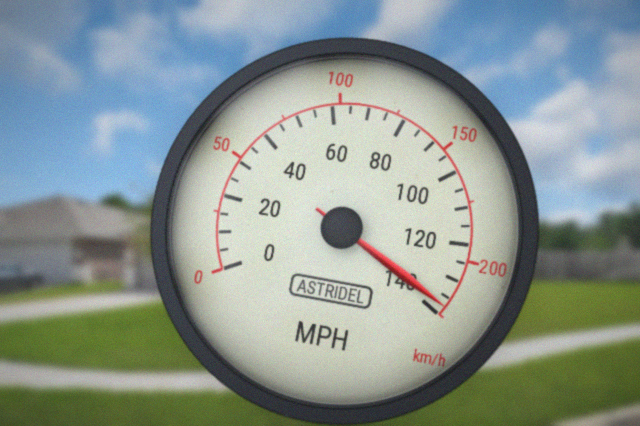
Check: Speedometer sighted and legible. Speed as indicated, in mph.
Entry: 137.5 mph
